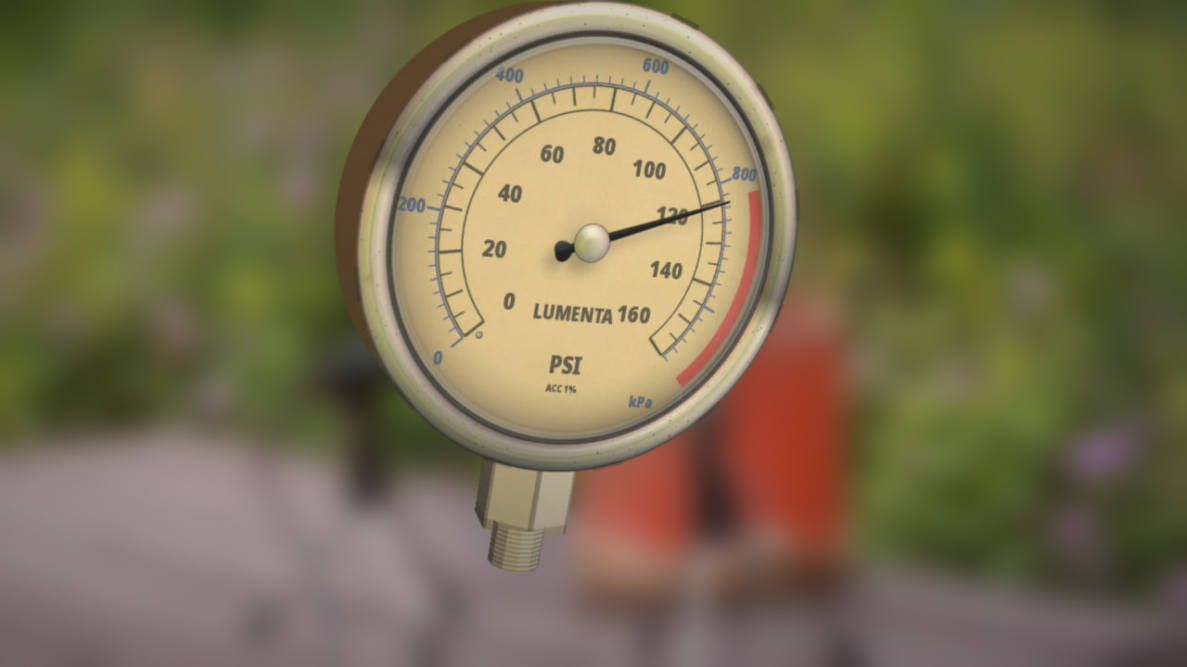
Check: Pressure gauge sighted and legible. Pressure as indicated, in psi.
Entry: 120 psi
